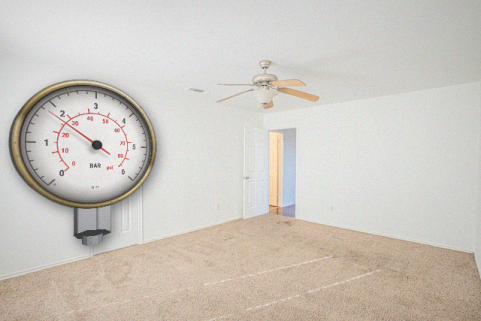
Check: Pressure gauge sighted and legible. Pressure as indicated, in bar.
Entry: 1.8 bar
